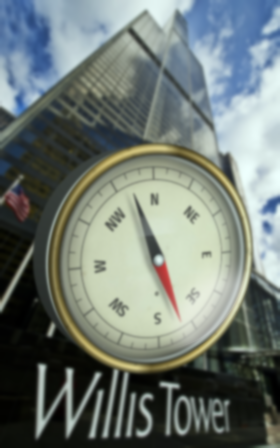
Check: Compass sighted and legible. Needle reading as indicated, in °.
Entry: 160 °
